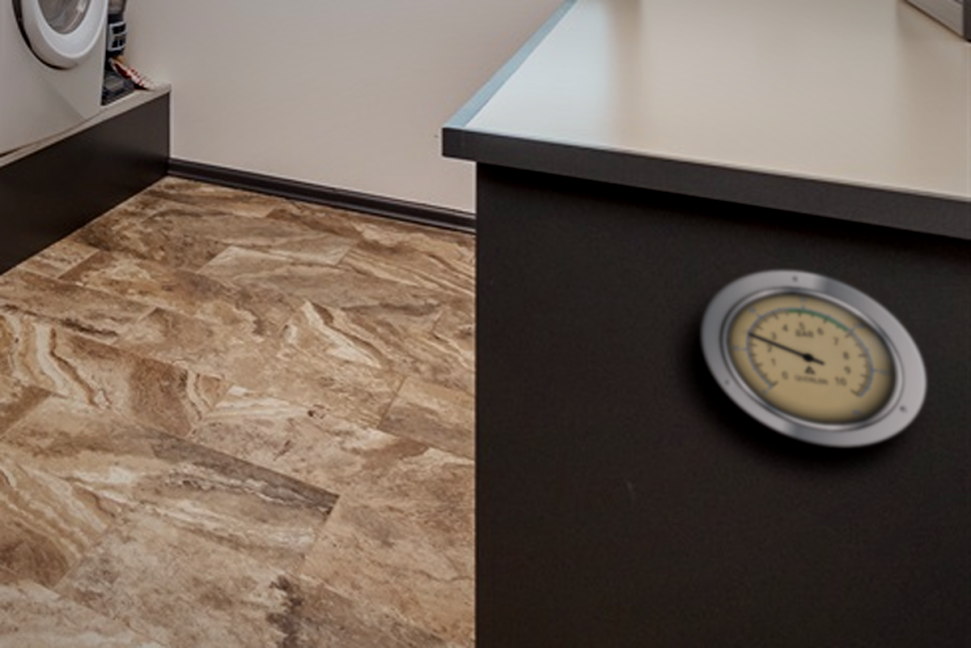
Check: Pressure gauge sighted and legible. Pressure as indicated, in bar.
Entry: 2.5 bar
